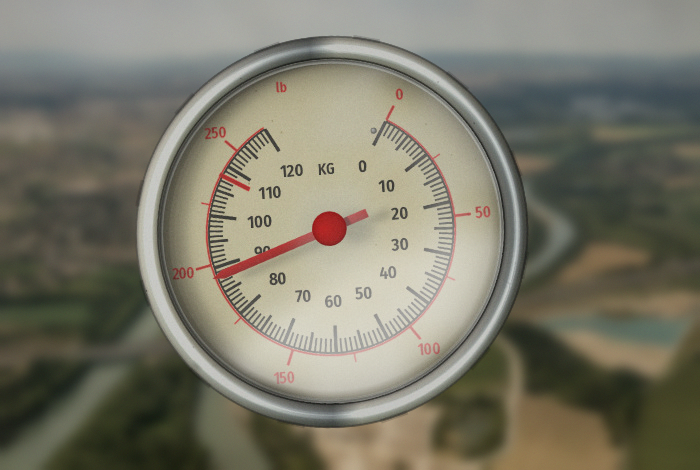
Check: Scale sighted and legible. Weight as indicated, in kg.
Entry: 88 kg
